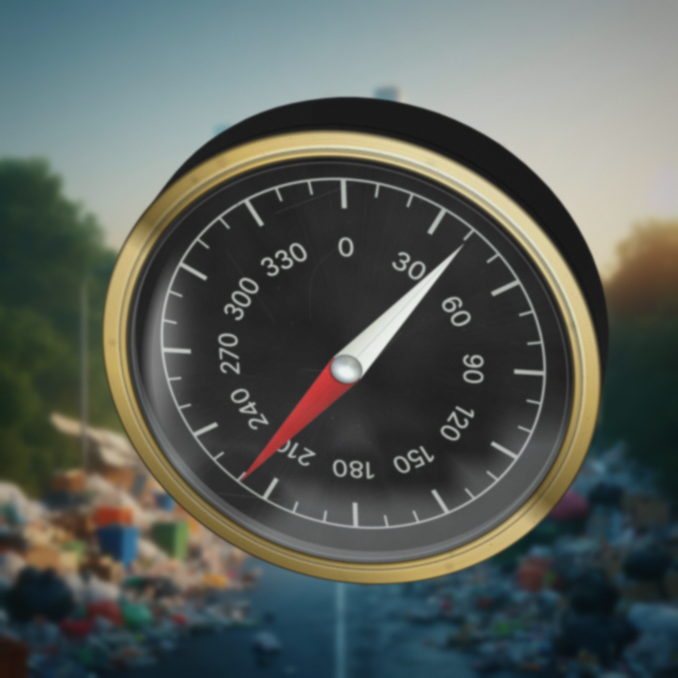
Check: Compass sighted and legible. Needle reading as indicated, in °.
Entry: 220 °
